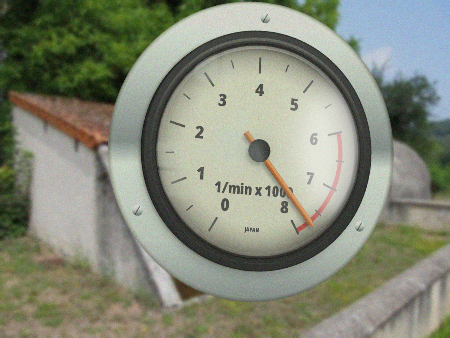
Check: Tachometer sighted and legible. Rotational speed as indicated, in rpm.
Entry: 7750 rpm
